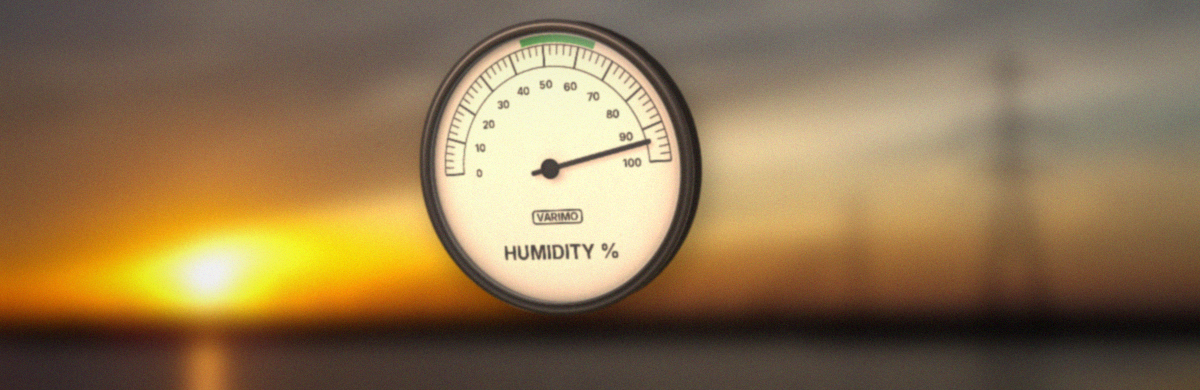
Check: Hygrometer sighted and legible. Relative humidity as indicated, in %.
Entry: 94 %
